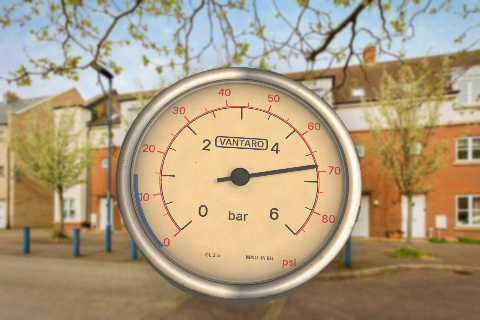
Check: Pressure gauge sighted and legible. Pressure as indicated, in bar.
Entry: 4.75 bar
